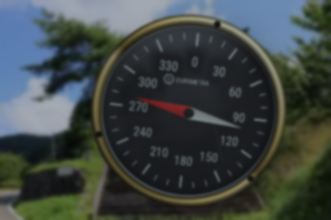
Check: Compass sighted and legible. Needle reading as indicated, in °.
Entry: 280 °
